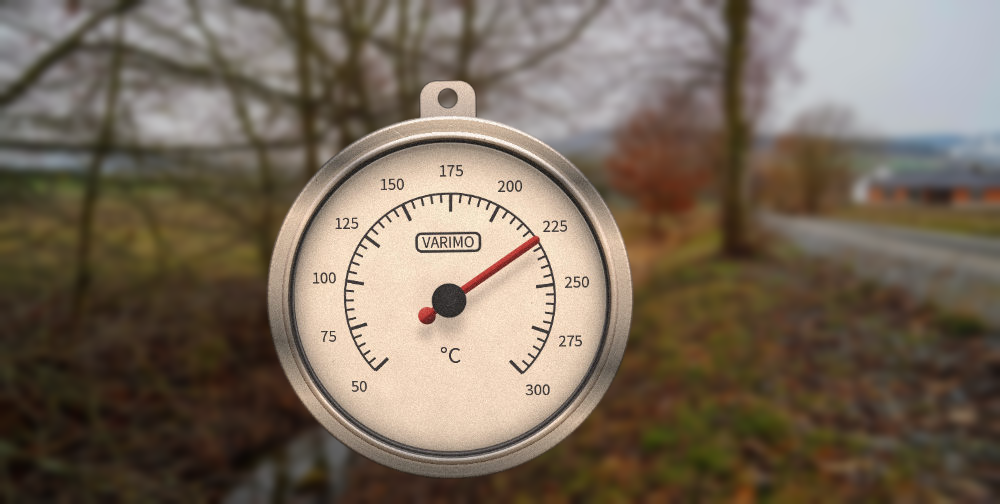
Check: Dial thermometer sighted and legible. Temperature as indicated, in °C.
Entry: 225 °C
